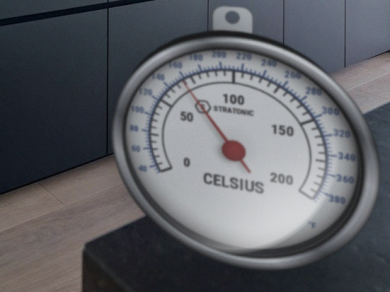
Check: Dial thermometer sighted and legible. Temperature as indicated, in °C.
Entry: 70 °C
